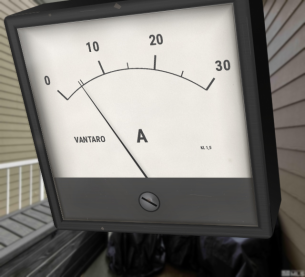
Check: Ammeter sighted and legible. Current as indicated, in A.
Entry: 5 A
